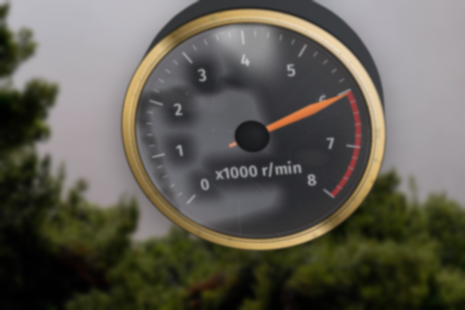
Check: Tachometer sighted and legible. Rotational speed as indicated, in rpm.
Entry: 6000 rpm
